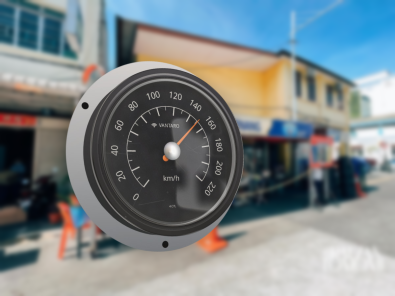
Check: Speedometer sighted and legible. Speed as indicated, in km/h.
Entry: 150 km/h
